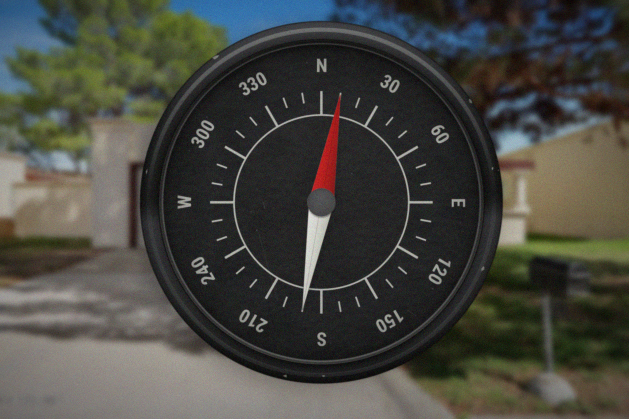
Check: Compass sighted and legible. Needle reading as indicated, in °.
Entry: 10 °
